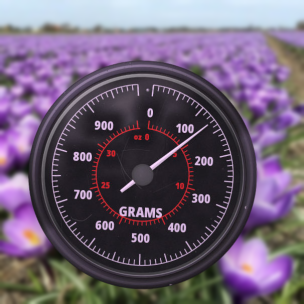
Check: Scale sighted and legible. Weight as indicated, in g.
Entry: 130 g
